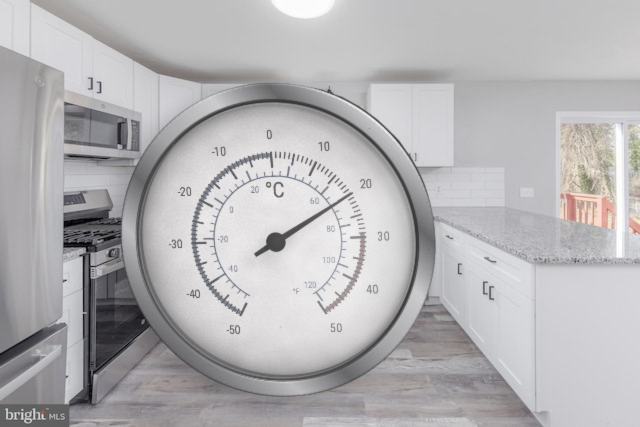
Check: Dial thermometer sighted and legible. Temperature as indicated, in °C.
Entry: 20 °C
